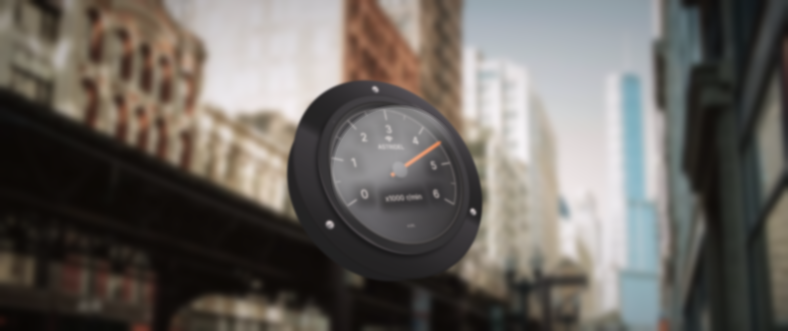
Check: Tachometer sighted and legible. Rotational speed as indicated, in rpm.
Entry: 4500 rpm
